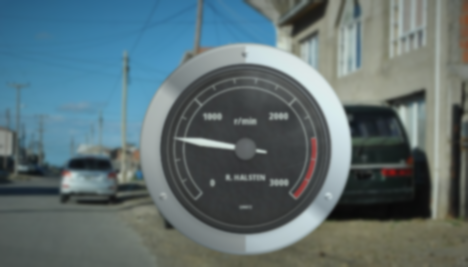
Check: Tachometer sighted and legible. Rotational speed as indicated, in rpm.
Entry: 600 rpm
